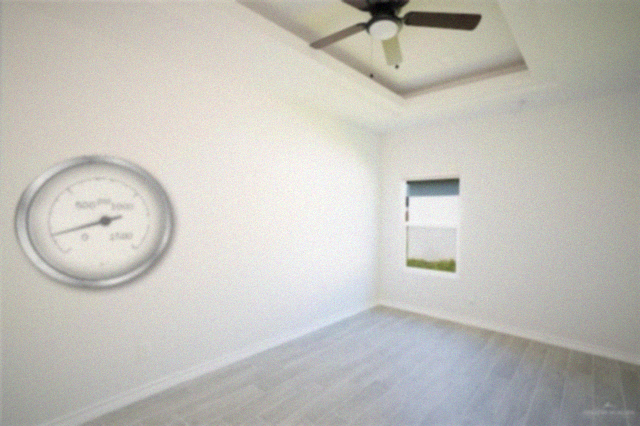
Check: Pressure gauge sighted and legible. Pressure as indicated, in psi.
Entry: 150 psi
